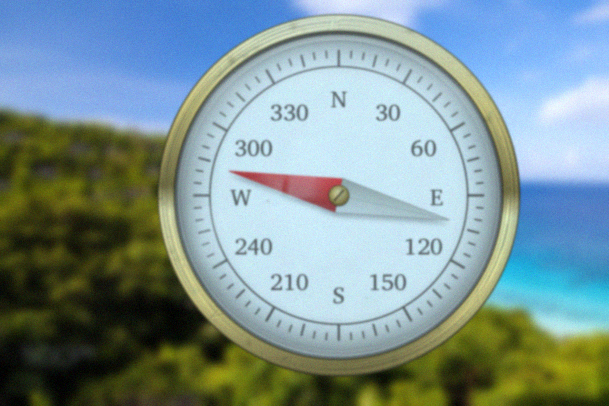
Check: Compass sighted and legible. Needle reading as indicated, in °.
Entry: 282.5 °
